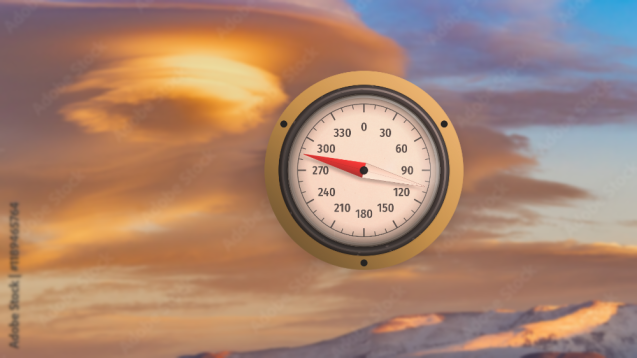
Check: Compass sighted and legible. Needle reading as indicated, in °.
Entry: 285 °
